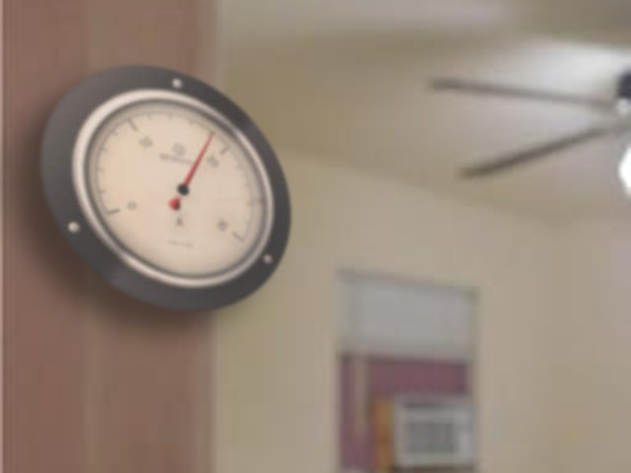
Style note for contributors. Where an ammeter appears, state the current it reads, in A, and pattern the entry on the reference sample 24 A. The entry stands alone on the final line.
18 A
